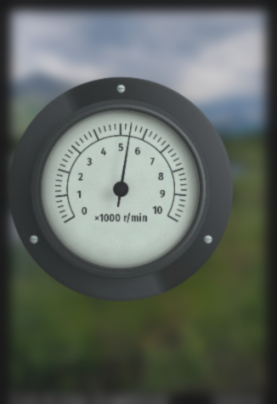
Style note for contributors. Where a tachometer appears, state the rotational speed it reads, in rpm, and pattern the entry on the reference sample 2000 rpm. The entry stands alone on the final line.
5400 rpm
